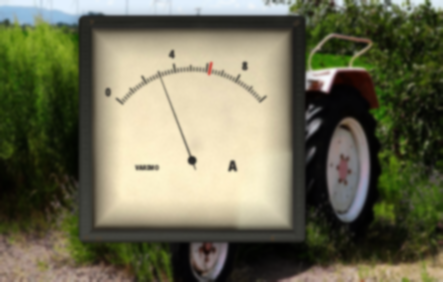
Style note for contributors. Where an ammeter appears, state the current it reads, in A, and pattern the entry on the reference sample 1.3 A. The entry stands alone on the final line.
3 A
